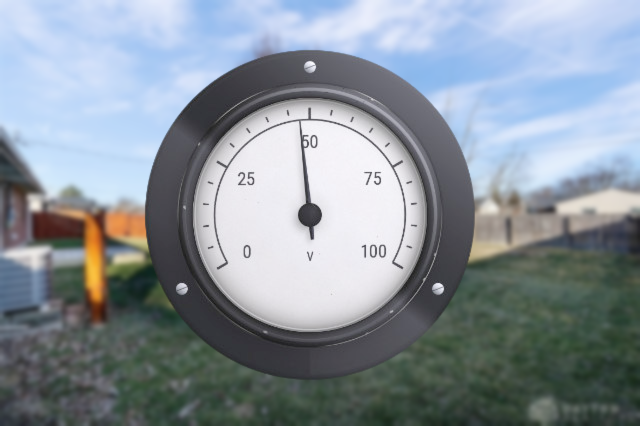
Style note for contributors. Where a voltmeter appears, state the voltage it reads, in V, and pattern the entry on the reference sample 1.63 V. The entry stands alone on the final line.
47.5 V
